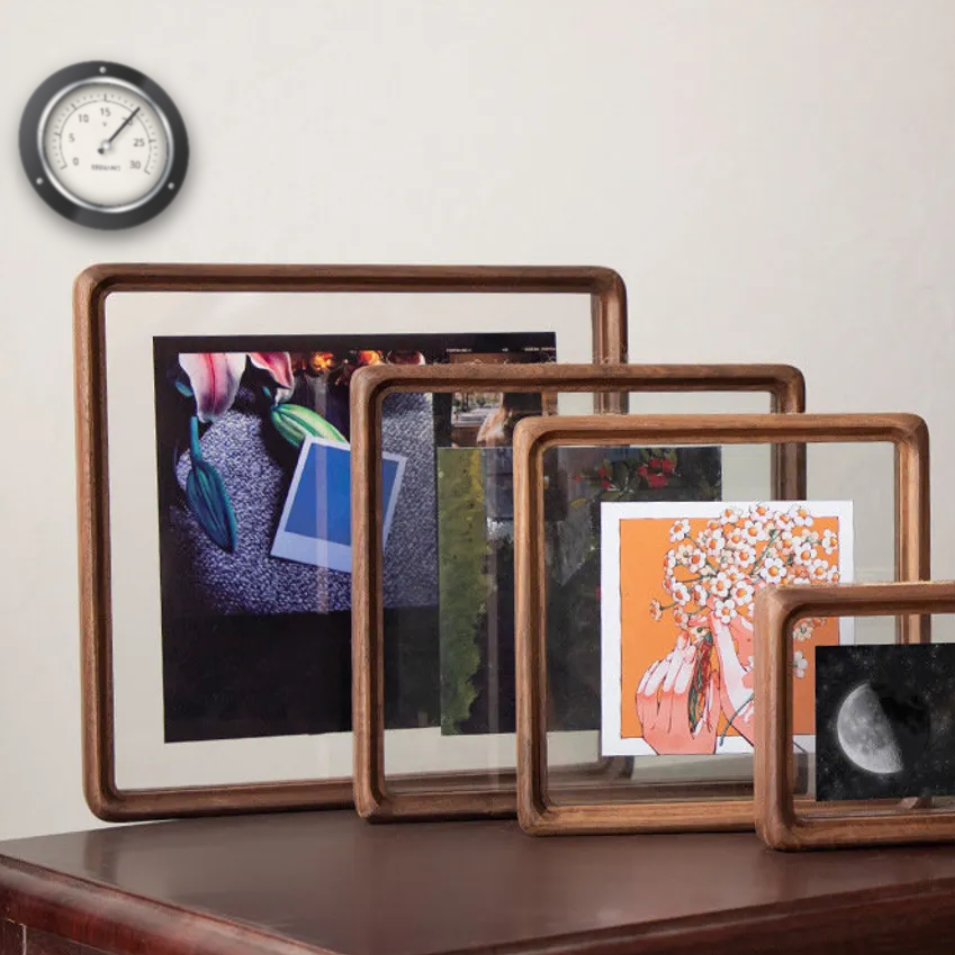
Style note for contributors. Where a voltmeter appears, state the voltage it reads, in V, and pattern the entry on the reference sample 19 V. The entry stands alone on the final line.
20 V
